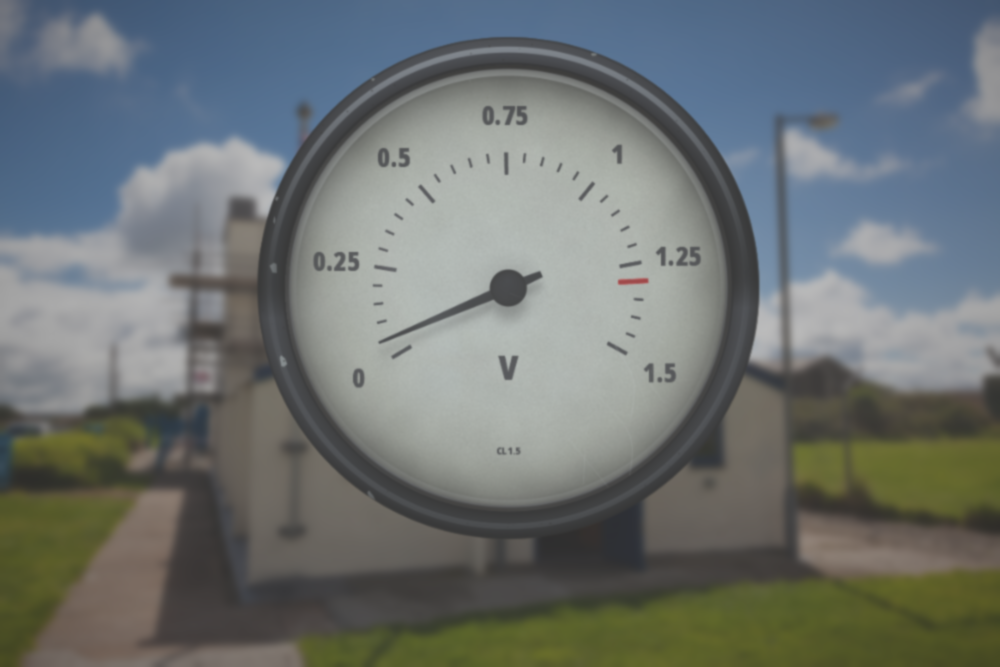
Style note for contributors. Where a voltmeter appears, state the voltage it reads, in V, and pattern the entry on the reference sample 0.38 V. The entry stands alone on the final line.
0.05 V
